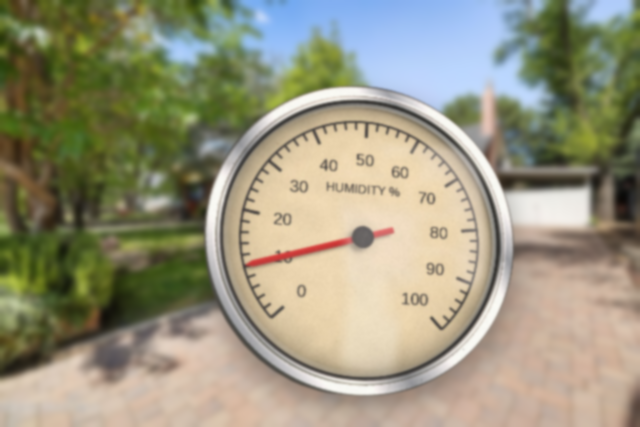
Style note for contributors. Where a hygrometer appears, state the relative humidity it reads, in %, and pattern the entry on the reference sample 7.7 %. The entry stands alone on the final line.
10 %
